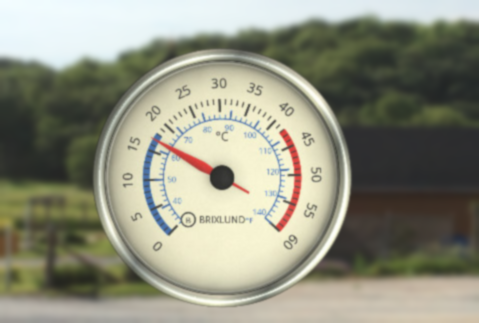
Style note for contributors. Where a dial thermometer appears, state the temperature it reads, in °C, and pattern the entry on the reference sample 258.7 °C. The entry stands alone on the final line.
17 °C
